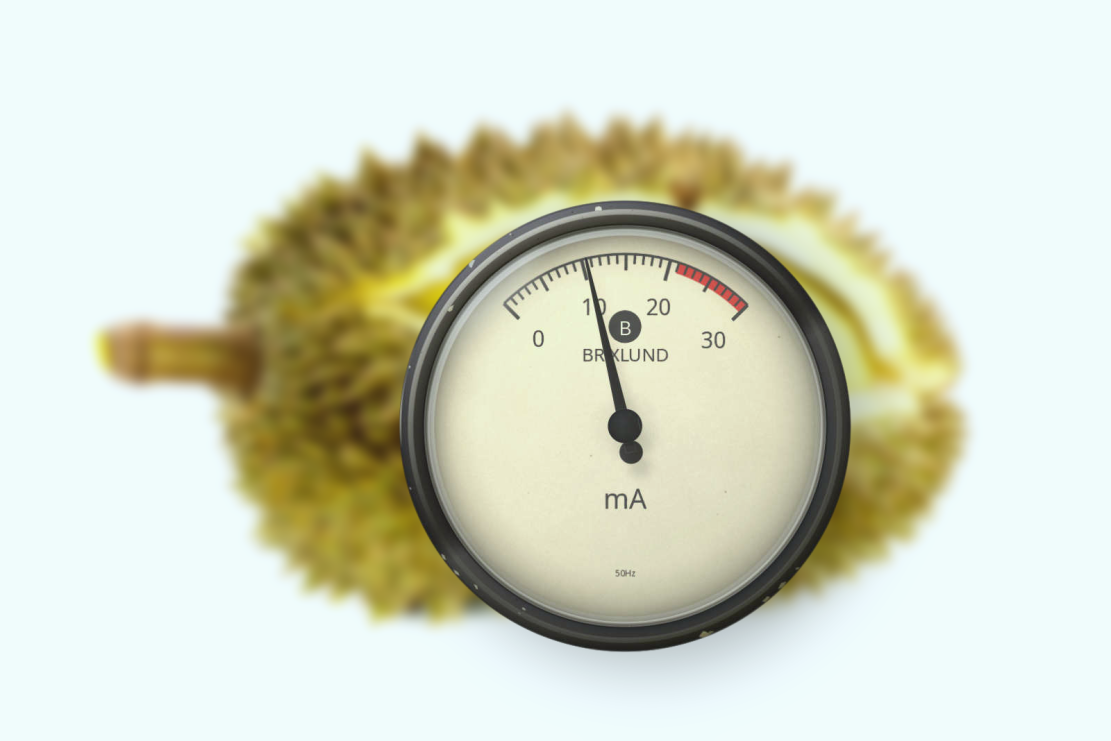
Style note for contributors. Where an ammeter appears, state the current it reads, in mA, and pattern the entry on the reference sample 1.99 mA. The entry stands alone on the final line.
10.5 mA
